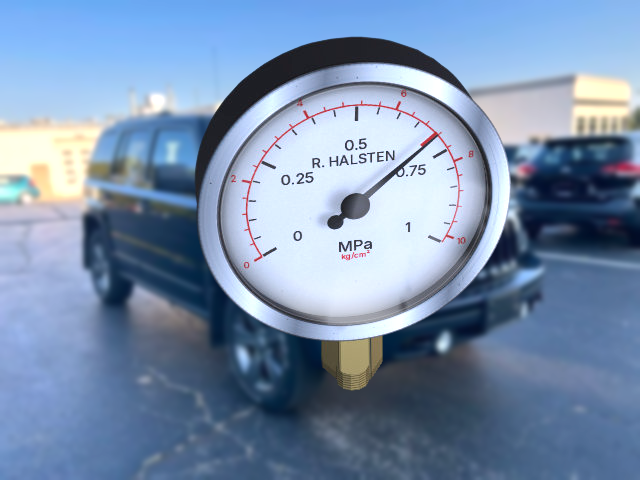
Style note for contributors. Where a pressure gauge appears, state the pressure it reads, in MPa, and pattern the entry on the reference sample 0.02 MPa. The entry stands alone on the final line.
0.7 MPa
